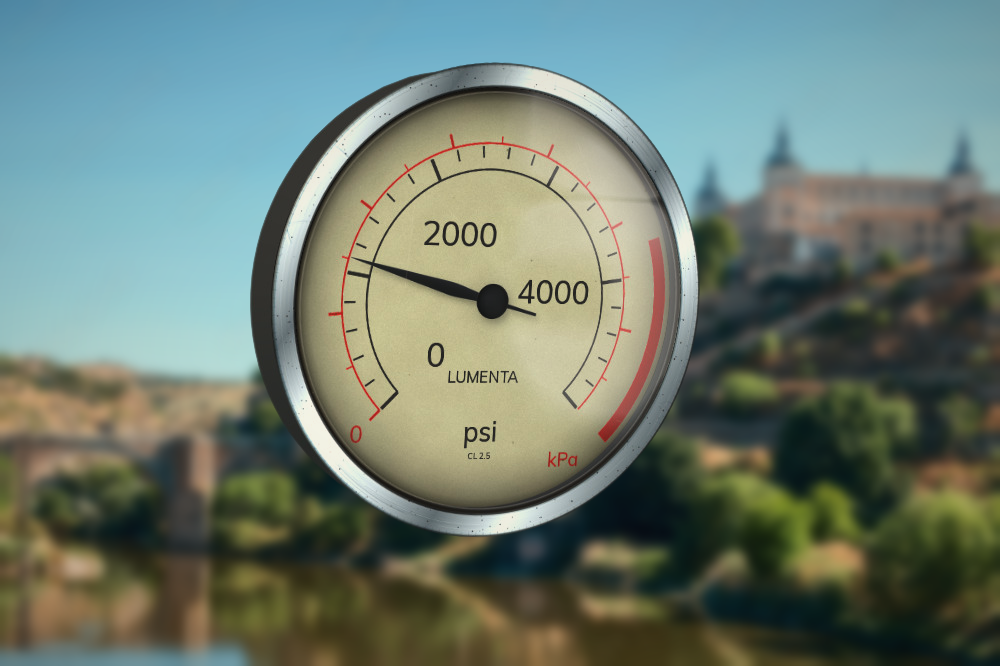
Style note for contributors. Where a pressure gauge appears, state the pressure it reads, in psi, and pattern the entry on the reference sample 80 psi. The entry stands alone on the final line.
1100 psi
